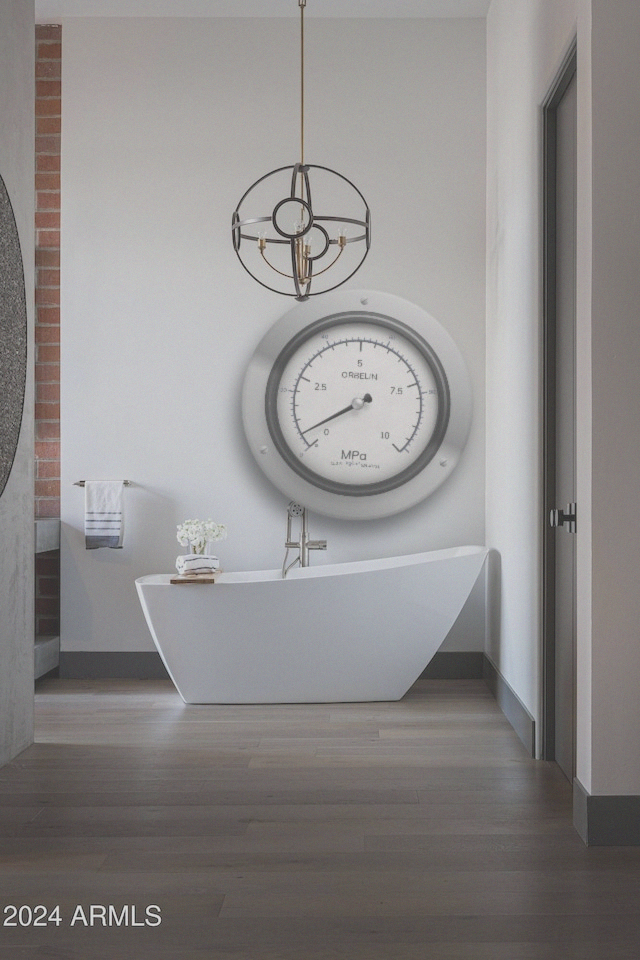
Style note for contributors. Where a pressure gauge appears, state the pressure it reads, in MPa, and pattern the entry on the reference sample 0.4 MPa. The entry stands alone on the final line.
0.5 MPa
